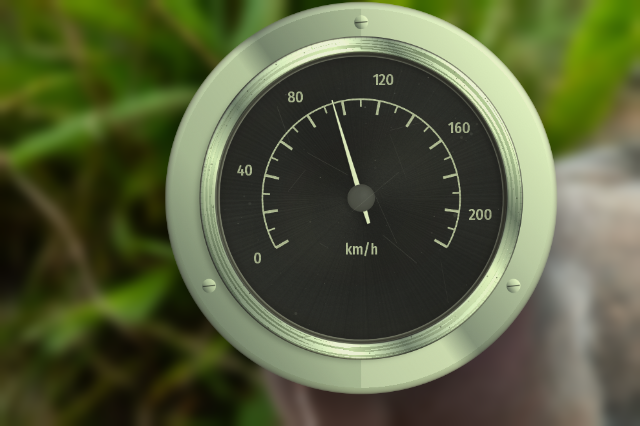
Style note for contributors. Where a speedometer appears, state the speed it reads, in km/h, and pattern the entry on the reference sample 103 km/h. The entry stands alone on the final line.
95 km/h
